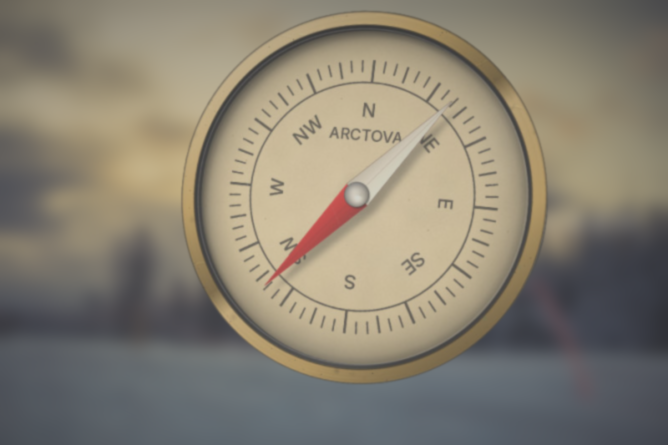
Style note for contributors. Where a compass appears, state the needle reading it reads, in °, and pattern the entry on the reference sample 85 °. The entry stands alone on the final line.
220 °
